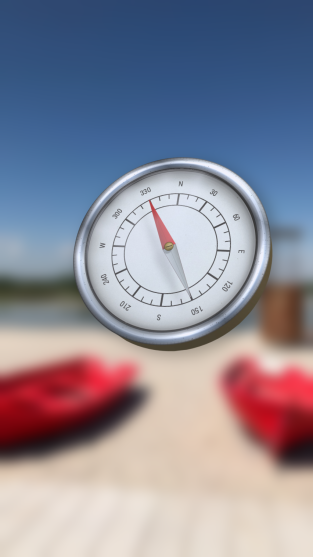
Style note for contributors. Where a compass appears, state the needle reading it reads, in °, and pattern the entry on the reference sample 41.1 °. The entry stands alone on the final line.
330 °
